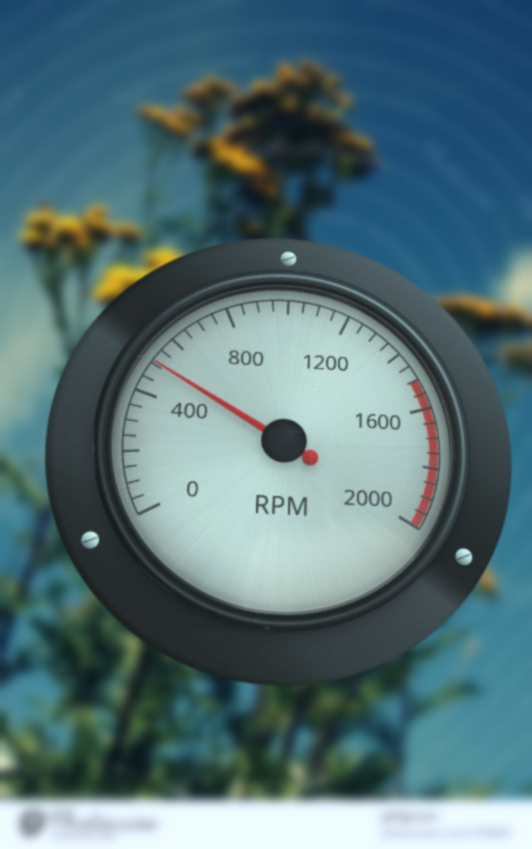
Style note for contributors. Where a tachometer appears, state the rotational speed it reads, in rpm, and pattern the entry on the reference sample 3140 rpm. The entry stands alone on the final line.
500 rpm
